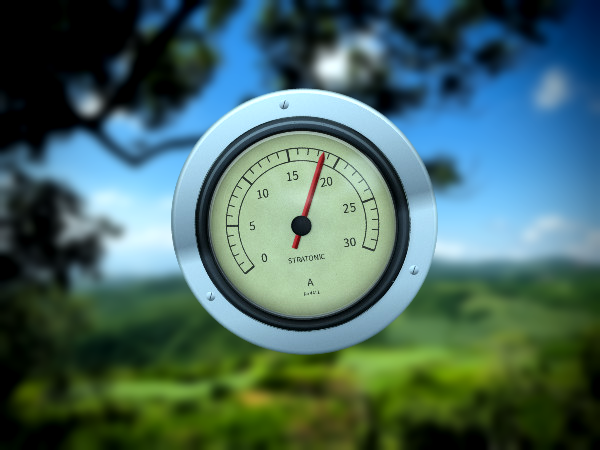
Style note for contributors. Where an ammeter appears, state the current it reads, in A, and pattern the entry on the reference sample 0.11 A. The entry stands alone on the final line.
18.5 A
